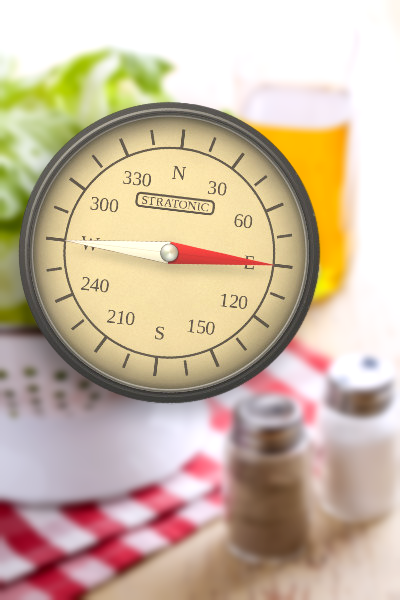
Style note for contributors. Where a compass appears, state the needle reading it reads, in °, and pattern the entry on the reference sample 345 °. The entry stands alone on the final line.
90 °
